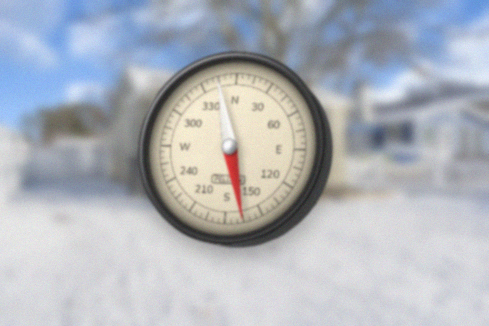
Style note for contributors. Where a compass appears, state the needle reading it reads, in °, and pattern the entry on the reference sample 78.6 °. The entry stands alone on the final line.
165 °
